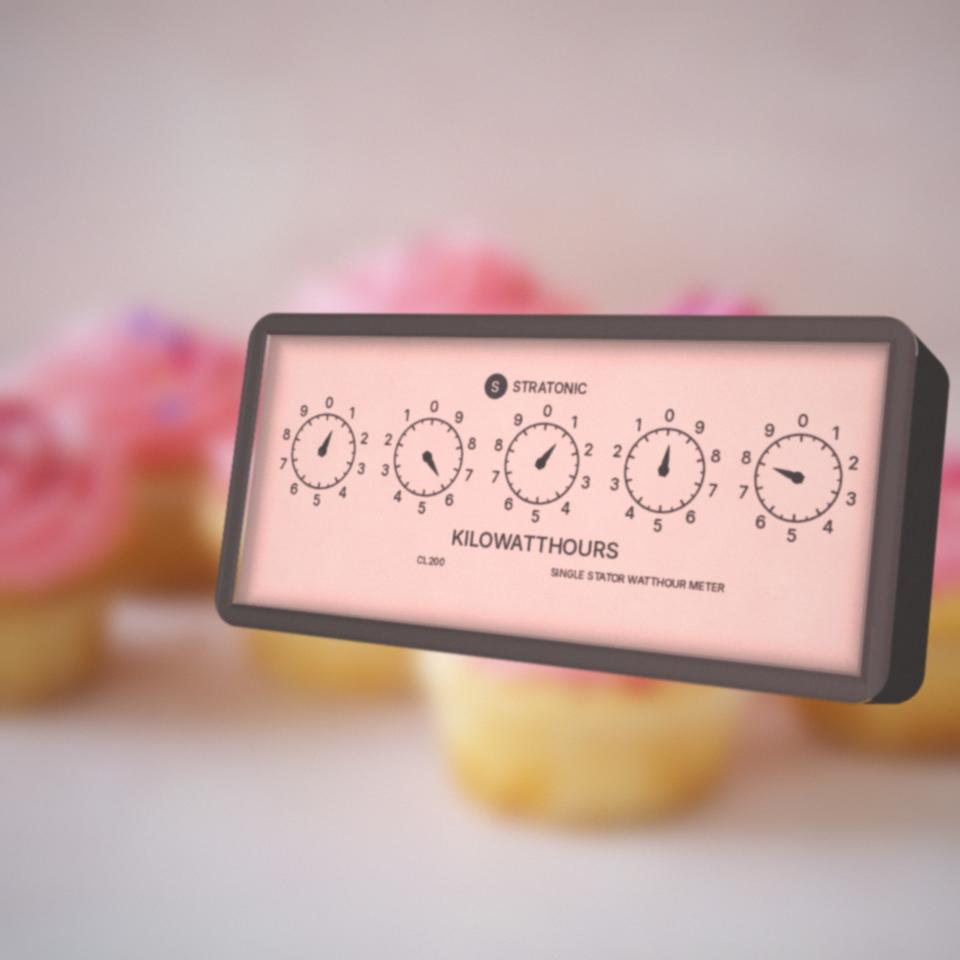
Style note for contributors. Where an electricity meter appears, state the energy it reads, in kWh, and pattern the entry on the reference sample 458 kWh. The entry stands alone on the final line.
6098 kWh
